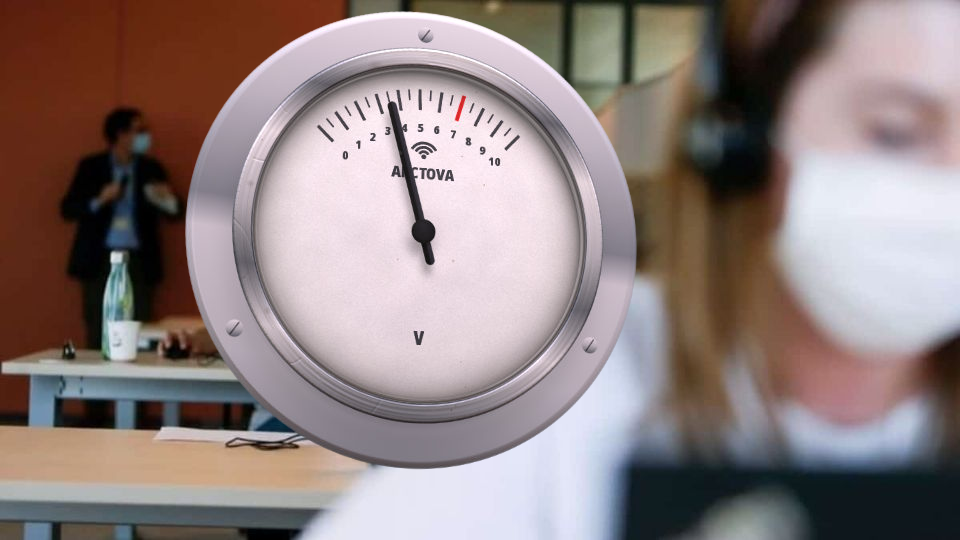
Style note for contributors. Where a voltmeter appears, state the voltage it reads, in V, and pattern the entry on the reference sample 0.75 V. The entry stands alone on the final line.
3.5 V
